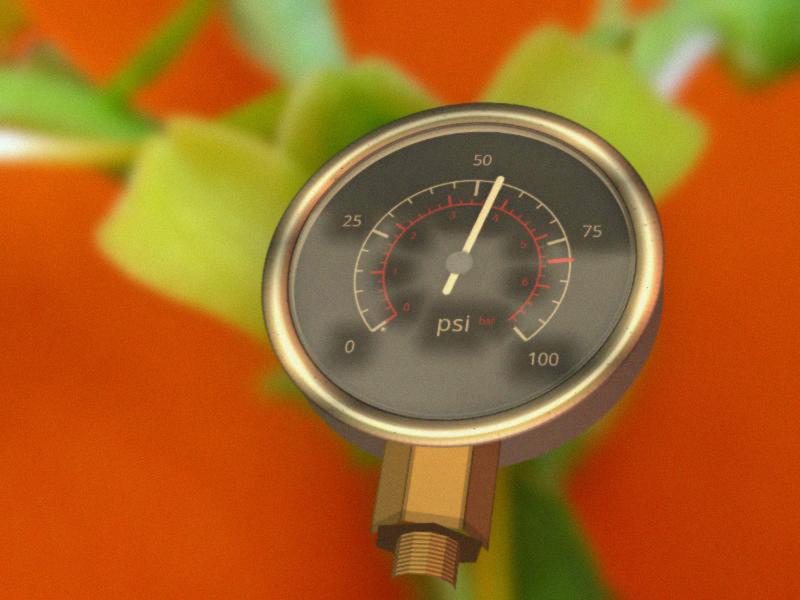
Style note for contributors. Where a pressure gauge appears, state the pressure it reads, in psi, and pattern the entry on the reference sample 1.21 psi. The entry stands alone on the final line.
55 psi
